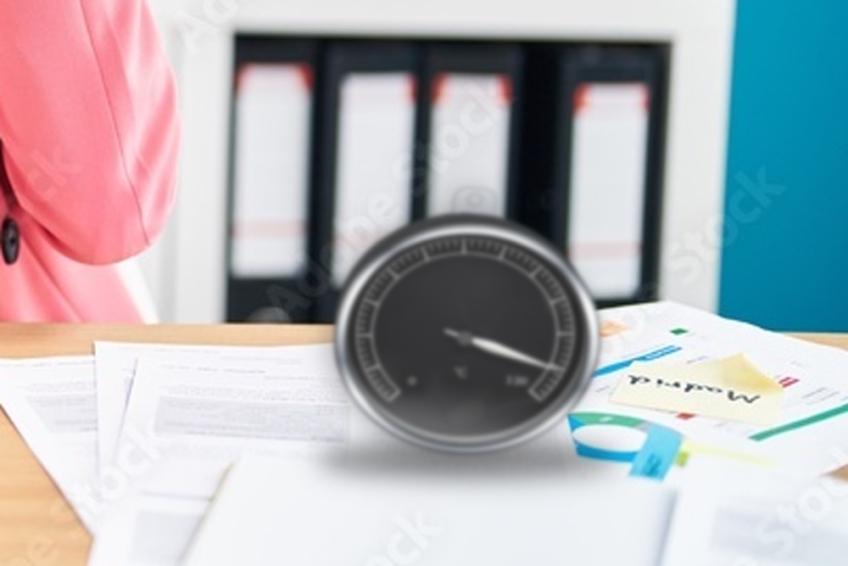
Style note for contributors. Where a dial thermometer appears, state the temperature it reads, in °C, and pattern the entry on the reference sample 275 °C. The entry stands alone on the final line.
110 °C
